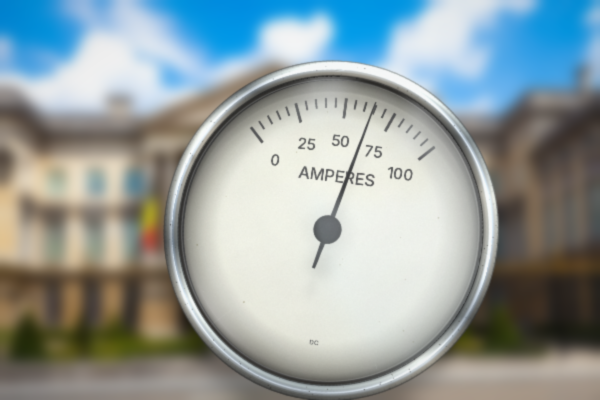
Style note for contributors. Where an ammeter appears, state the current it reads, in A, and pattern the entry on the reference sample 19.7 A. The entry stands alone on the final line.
65 A
